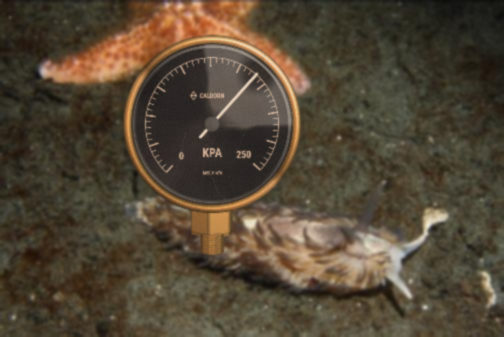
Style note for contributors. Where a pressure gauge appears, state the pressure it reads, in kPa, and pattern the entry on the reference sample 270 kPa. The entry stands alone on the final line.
165 kPa
